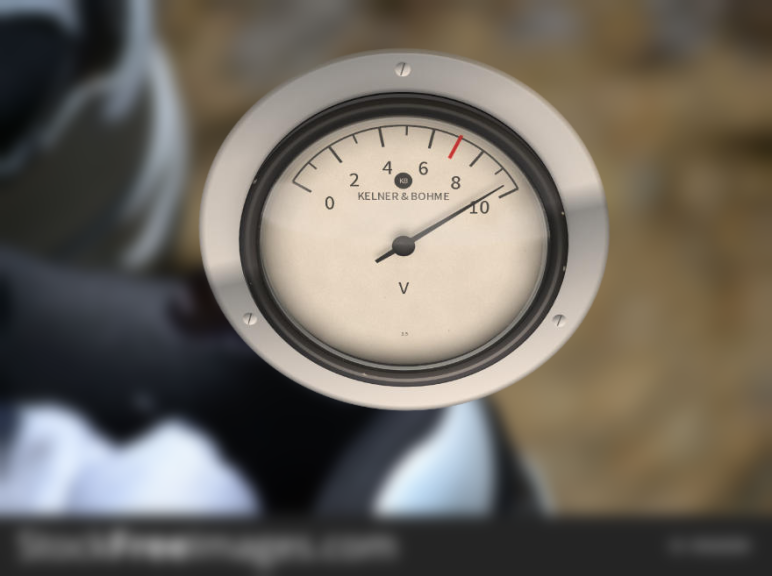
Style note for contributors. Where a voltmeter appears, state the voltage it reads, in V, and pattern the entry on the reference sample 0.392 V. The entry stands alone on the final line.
9.5 V
